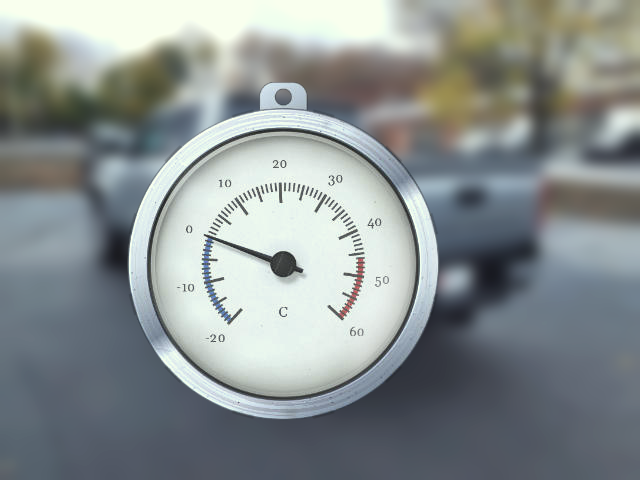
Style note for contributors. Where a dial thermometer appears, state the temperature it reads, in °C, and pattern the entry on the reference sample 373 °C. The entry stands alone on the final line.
0 °C
